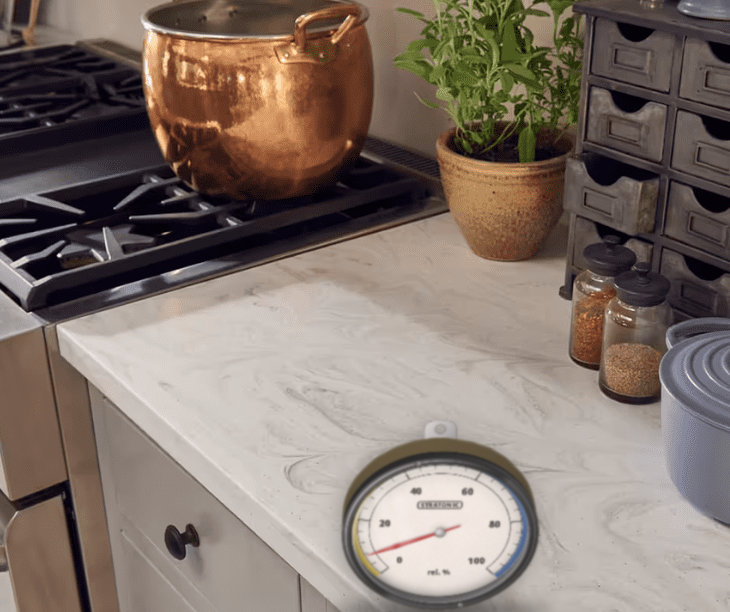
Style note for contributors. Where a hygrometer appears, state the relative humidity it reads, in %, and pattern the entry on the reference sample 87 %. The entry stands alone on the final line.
8 %
